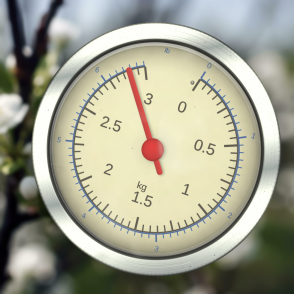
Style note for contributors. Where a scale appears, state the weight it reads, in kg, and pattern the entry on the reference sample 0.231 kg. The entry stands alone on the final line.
2.9 kg
